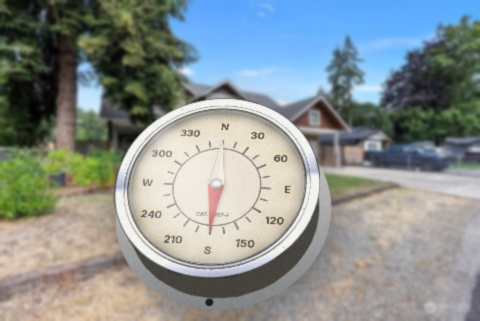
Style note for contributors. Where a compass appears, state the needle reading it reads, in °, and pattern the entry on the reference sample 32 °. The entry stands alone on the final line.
180 °
